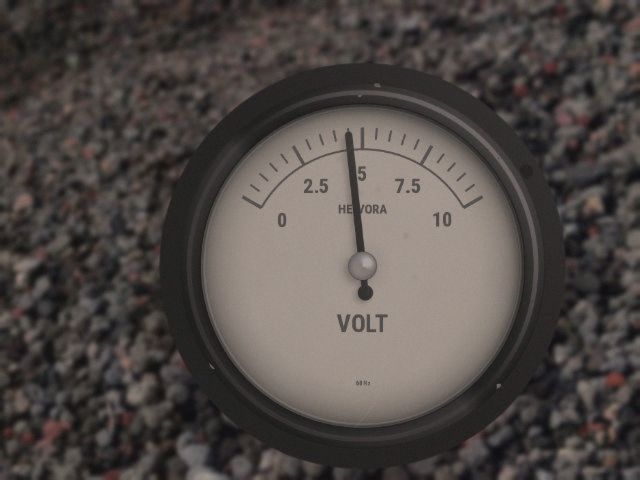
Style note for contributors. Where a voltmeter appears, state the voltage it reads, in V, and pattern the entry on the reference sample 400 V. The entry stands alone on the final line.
4.5 V
